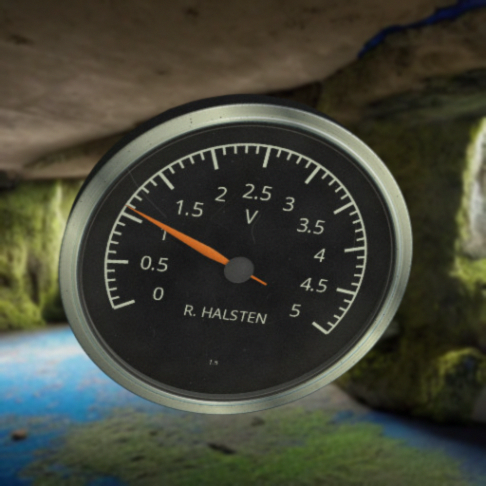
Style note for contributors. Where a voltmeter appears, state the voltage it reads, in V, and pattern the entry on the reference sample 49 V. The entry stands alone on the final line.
1.1 V
